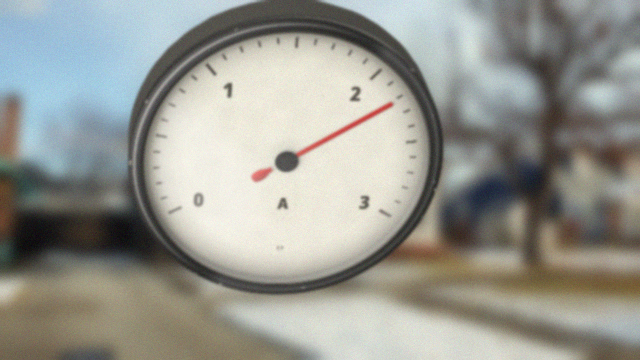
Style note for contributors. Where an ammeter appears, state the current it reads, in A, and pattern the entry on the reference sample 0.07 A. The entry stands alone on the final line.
2.2 A
